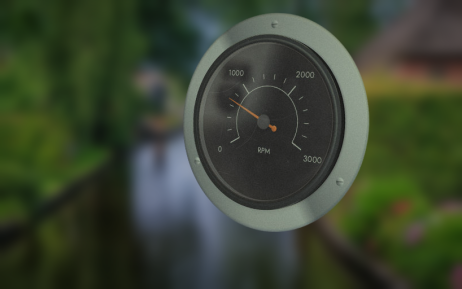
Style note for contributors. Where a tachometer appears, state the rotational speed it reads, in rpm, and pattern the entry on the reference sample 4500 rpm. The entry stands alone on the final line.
700 rpm
